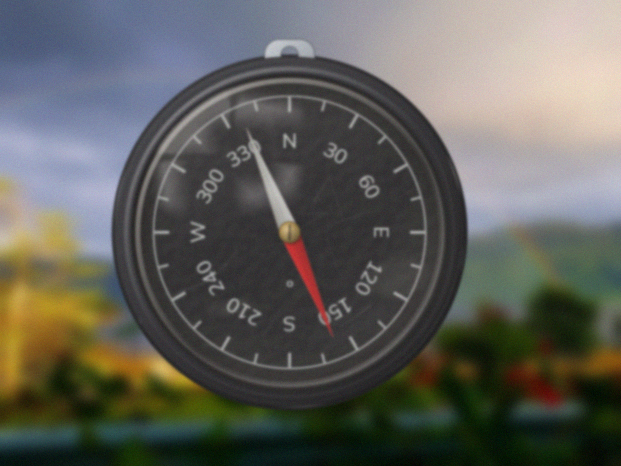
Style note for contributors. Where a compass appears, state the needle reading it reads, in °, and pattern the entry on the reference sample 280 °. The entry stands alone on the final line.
157.5 °
